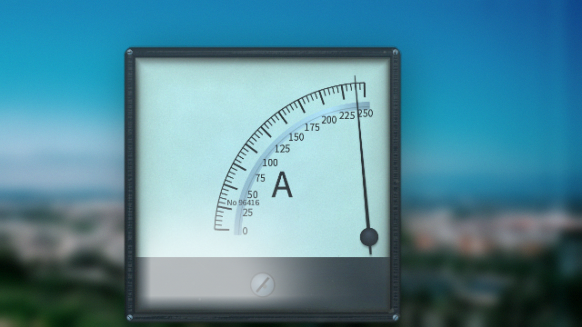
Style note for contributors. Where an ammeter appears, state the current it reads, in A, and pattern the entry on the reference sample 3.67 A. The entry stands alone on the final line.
240 A
